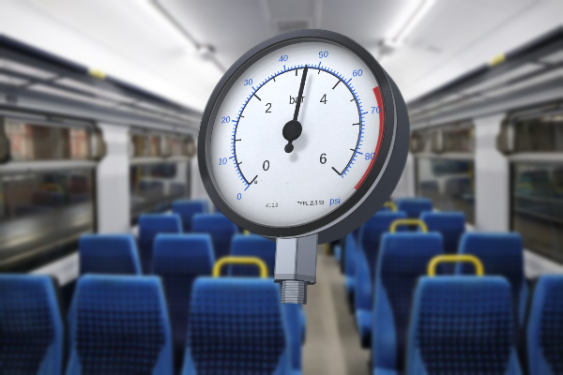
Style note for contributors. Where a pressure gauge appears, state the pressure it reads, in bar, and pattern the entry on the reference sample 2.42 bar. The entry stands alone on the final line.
3.25 bar
